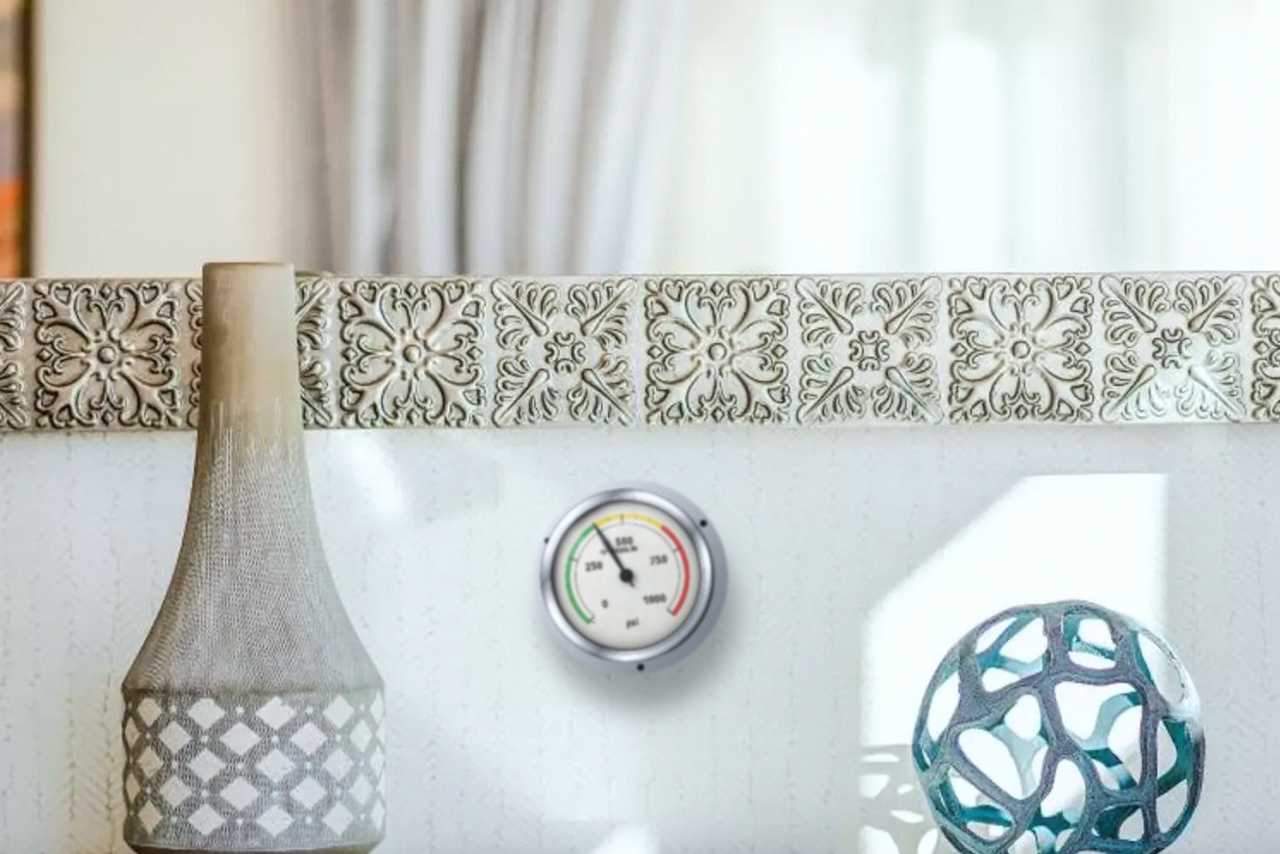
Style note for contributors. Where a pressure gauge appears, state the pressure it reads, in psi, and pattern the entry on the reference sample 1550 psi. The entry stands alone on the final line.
400 psi
